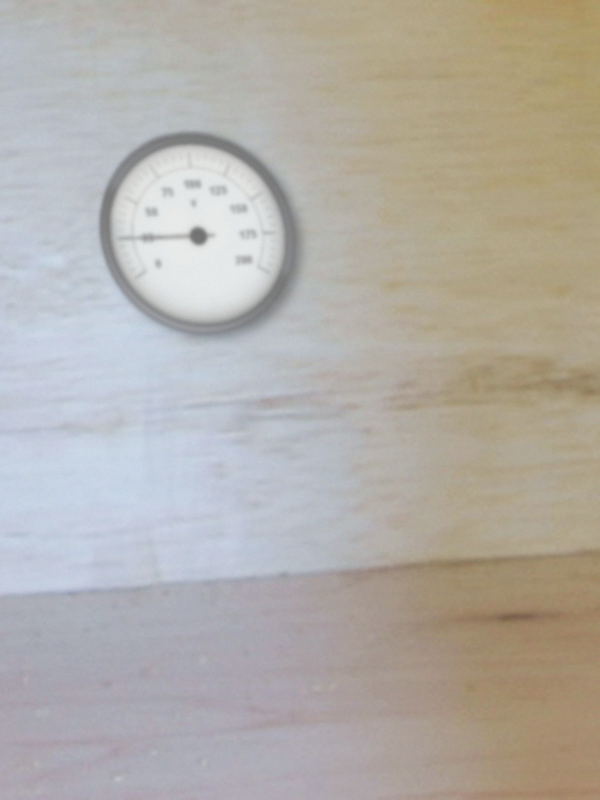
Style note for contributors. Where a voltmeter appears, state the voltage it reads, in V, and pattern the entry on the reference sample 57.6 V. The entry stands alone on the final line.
25 V
